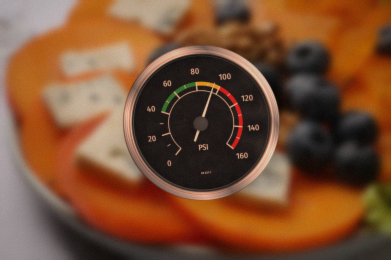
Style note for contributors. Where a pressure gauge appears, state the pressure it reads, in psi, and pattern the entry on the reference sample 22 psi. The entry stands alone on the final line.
95 psi
